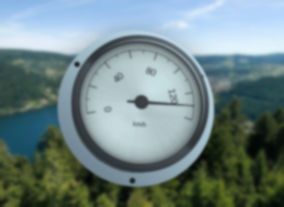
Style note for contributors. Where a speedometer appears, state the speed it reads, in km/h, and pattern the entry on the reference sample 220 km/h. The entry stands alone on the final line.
130 km/h
